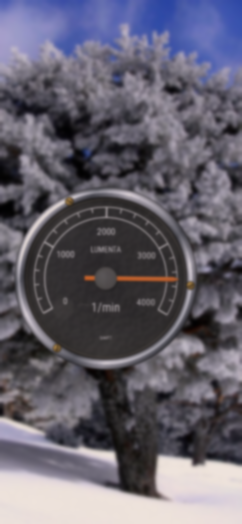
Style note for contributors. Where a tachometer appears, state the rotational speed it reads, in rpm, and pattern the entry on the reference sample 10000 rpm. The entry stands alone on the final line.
3500 rpm
